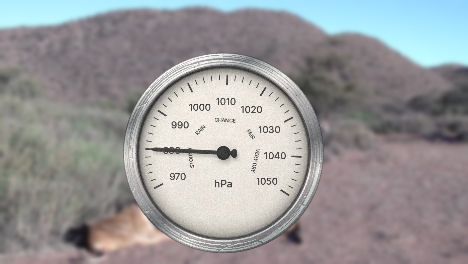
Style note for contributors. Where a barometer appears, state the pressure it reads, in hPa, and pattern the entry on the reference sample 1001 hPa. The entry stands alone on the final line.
980 hPa
